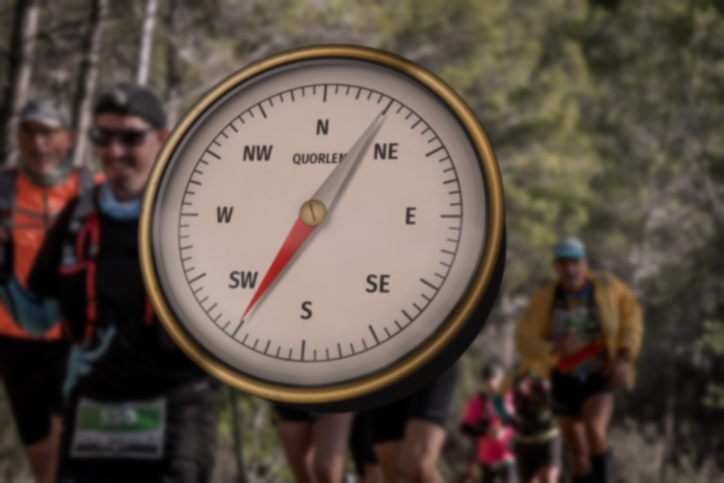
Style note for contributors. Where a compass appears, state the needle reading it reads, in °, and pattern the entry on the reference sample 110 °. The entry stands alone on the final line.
210 °
